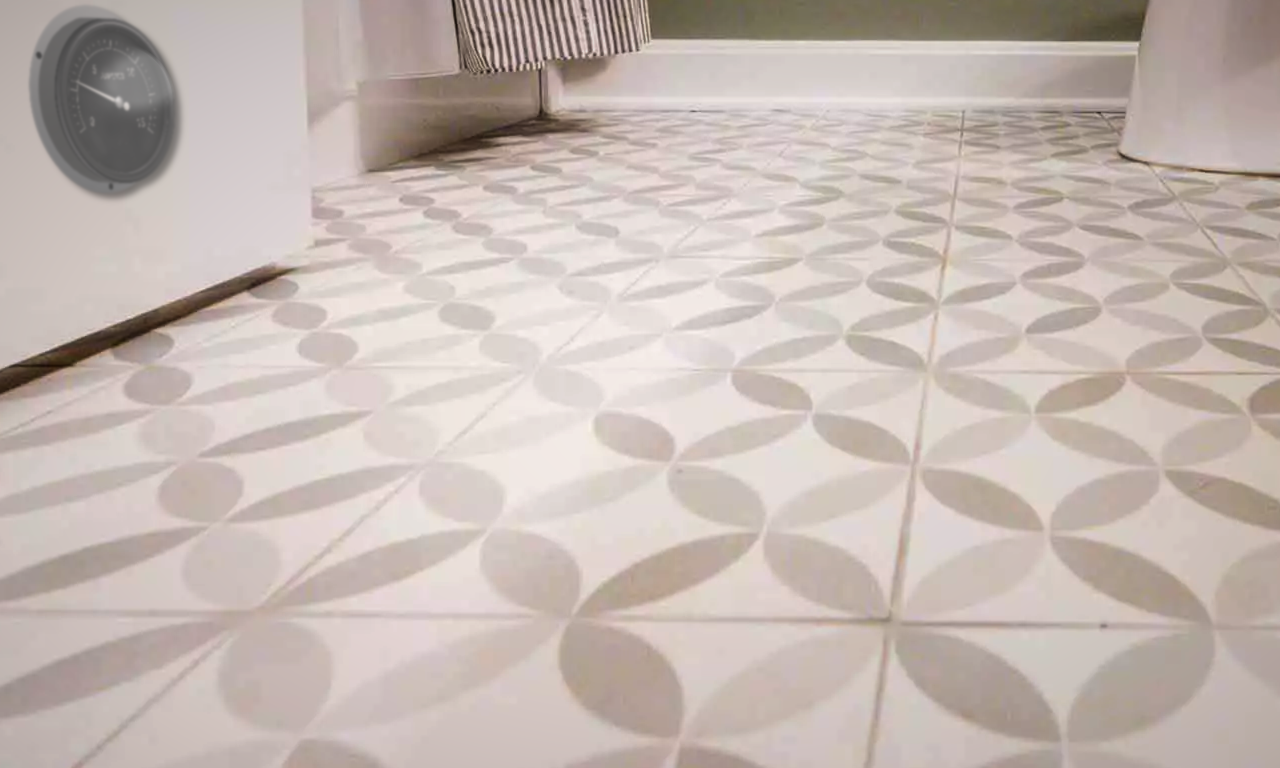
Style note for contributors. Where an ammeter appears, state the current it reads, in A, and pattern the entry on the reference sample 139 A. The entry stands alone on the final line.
3 A
